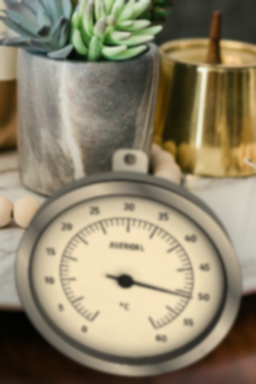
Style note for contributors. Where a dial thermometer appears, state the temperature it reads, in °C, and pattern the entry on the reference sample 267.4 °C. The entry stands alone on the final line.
50 °C
